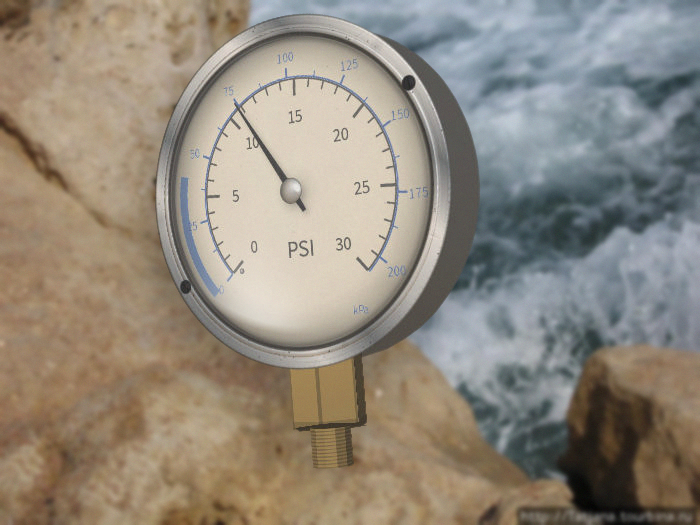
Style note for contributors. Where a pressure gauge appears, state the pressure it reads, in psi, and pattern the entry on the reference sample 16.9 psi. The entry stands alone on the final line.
11 psi
